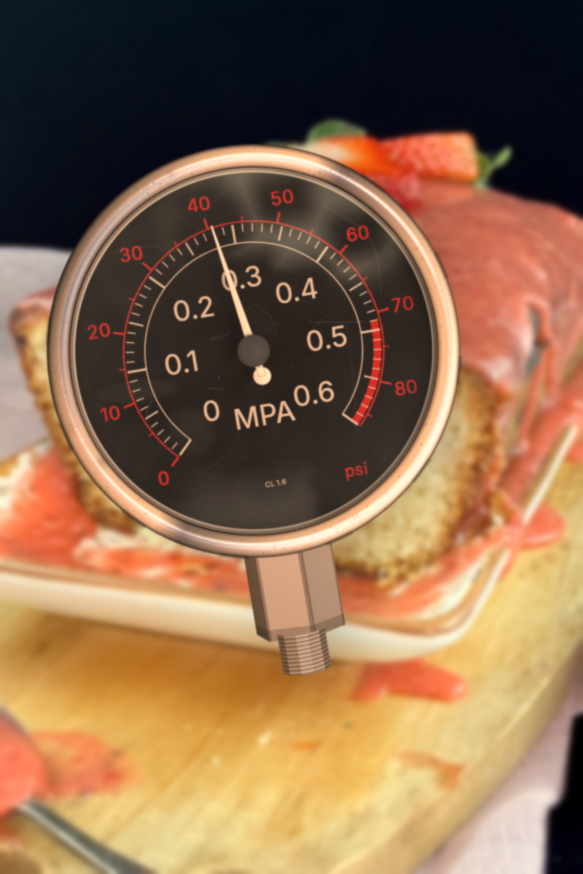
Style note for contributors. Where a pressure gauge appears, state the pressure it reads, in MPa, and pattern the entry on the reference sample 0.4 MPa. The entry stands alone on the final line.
0.28 MPa
